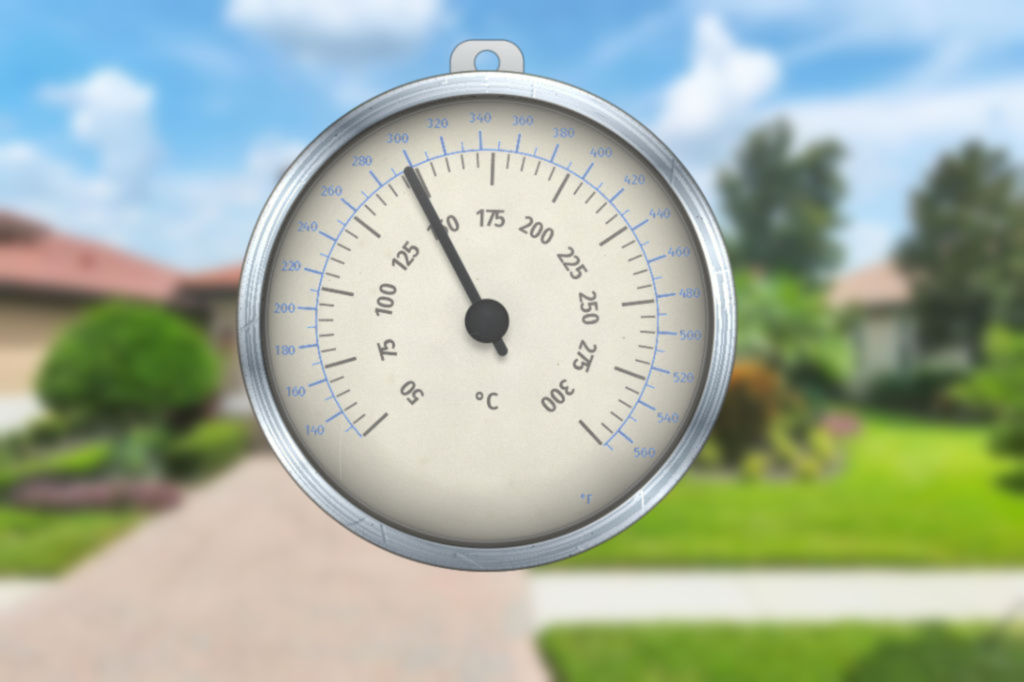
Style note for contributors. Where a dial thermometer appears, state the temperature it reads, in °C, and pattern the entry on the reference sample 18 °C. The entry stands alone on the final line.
147.5 °C
